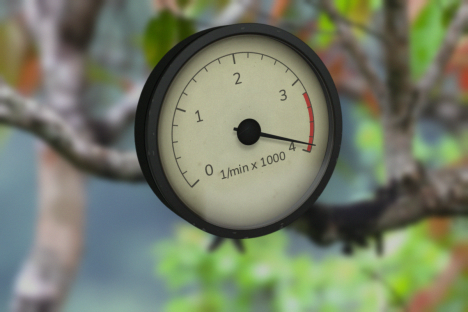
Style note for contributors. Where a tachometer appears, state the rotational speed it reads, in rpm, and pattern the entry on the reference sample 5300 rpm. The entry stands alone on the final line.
3900 rpm
